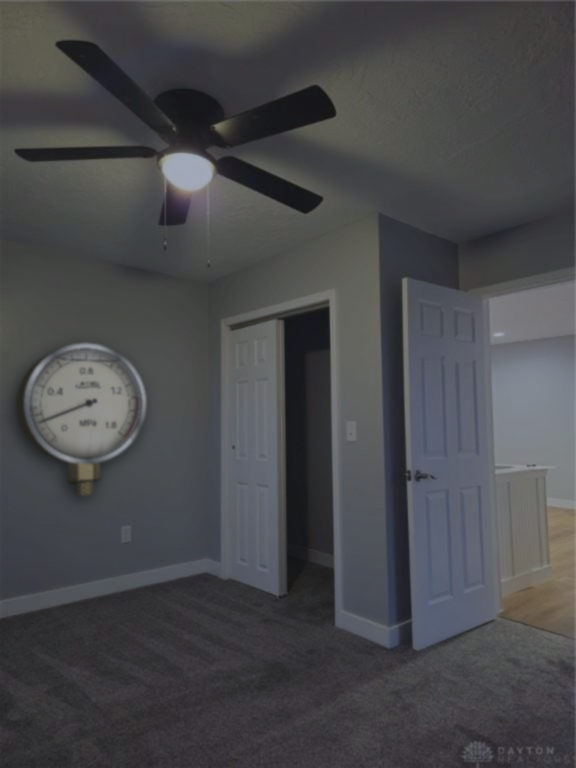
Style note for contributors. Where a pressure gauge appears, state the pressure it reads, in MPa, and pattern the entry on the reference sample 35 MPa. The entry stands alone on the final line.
0.15 MPa
